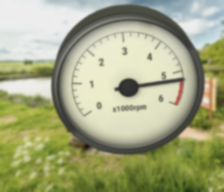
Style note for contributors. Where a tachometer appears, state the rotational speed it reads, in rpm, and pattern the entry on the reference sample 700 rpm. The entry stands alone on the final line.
5200 rpm
